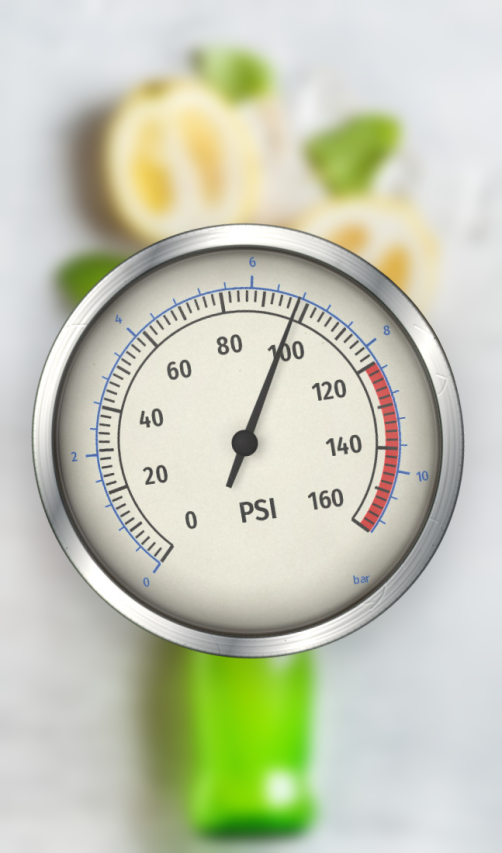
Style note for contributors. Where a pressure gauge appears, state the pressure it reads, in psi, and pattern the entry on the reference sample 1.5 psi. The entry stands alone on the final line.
98 psi
